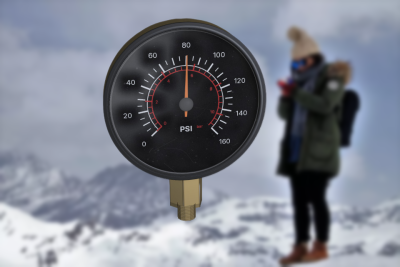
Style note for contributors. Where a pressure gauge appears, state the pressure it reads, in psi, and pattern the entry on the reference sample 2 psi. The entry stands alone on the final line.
80 psi
